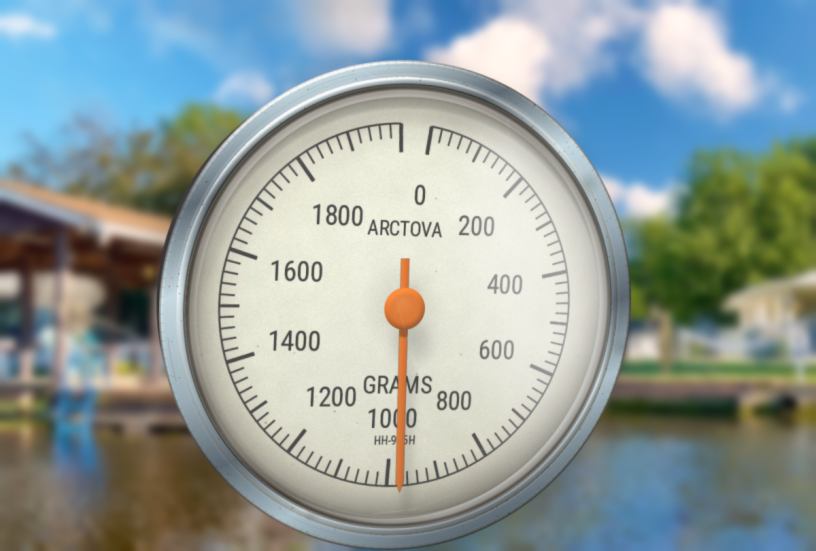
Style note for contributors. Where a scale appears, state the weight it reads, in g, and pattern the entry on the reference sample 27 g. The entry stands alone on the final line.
980 g
